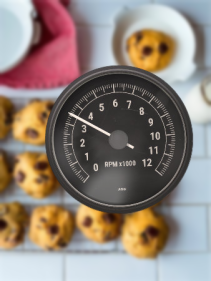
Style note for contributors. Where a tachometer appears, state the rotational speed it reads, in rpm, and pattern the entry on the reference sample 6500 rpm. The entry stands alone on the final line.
3500 rpm
